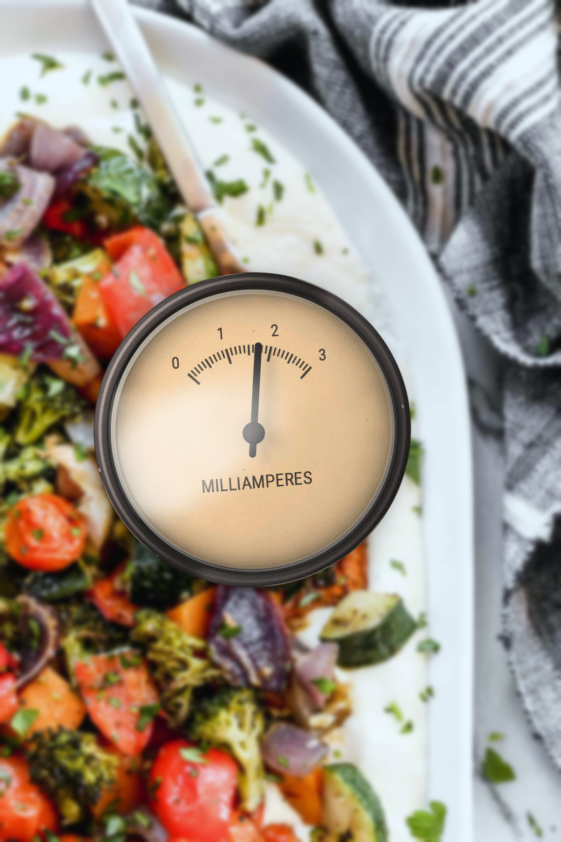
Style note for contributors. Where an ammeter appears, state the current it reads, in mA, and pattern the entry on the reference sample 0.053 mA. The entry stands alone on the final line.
1.7 mA
